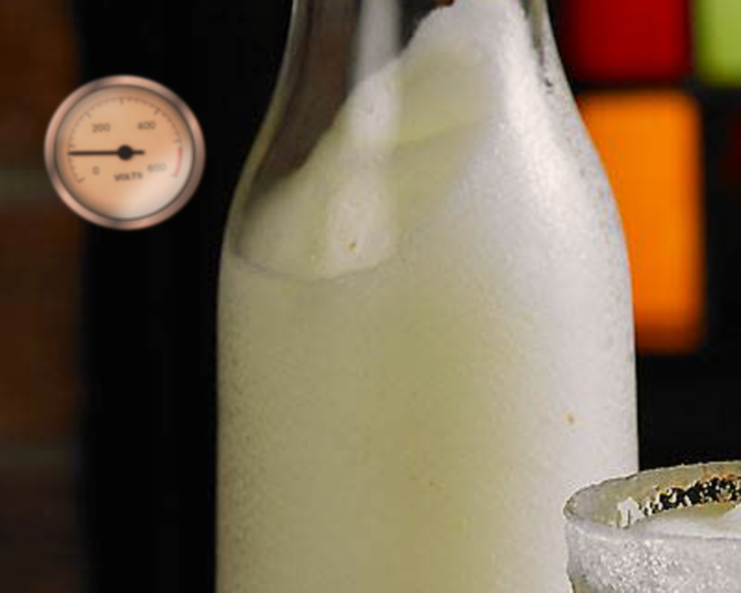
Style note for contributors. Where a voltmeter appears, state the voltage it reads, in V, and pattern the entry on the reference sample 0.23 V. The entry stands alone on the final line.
80 V
